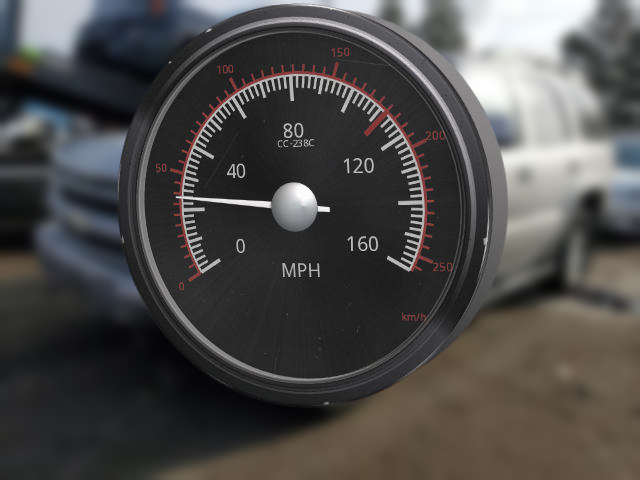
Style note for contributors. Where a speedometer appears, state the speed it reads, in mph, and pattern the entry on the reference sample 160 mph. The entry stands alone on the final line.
24 mph
